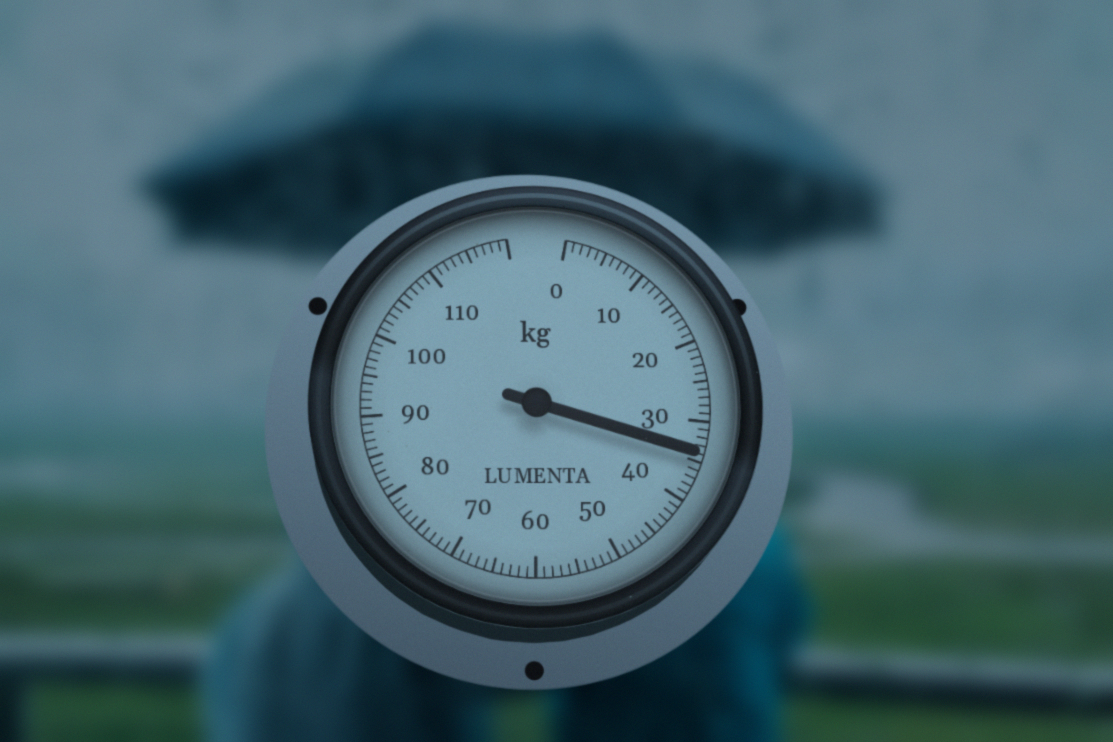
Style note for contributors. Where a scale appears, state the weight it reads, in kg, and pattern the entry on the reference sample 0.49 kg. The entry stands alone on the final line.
34 kg
